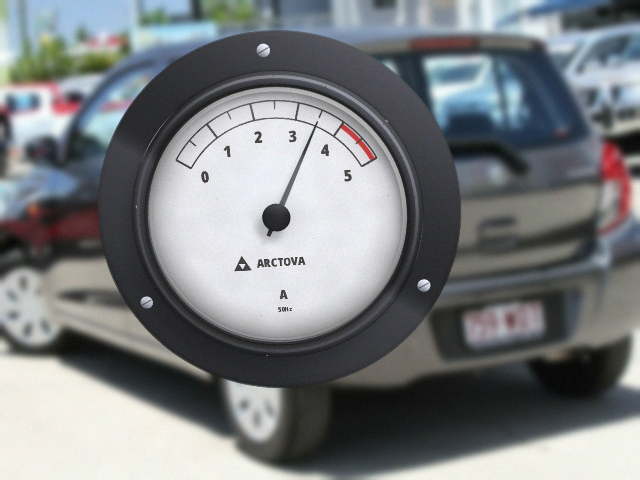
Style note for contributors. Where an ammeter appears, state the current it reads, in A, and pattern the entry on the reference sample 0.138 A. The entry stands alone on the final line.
3.5 A
